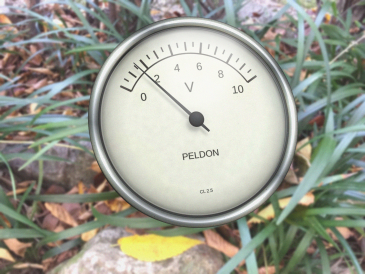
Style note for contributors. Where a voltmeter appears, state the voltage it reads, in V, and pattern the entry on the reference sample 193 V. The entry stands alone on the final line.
1.5 V
